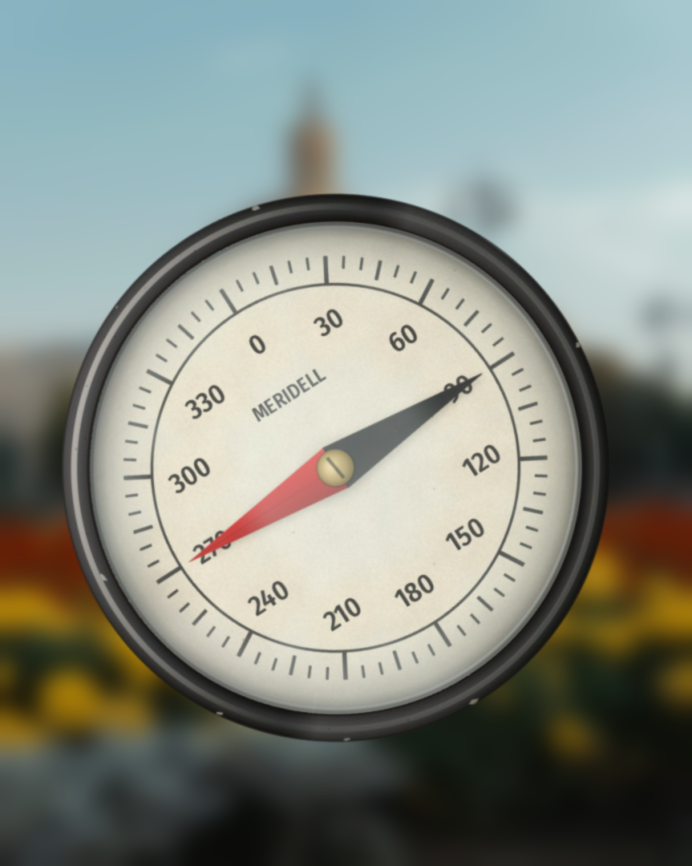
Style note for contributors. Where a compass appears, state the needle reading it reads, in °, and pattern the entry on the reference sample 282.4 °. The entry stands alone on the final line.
270 °
